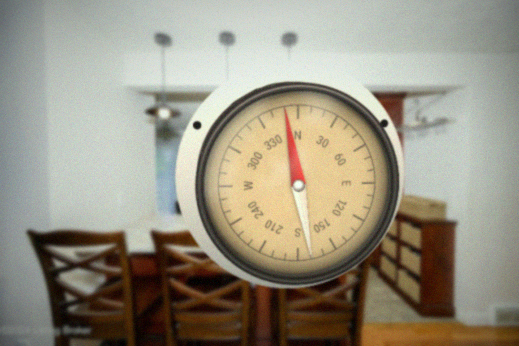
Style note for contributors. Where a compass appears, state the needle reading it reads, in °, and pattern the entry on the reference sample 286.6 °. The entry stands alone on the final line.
350 °
